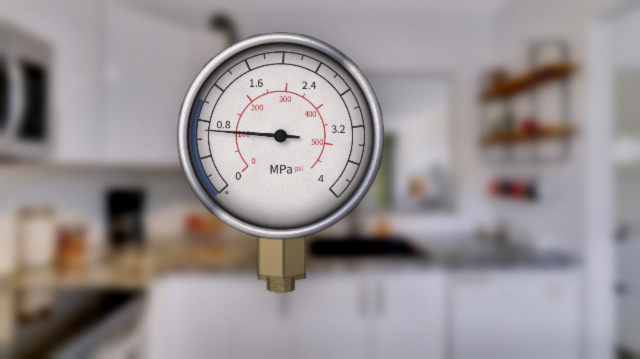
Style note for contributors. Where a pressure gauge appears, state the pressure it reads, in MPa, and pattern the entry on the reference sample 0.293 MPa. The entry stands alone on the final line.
0.7 MPa
